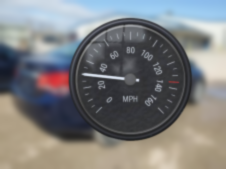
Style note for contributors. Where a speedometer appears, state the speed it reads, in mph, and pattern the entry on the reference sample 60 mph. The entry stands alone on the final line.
30 mph
